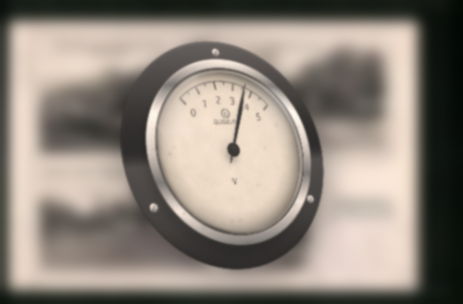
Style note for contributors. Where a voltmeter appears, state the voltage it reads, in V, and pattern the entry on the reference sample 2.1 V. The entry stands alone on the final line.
3.5 V
